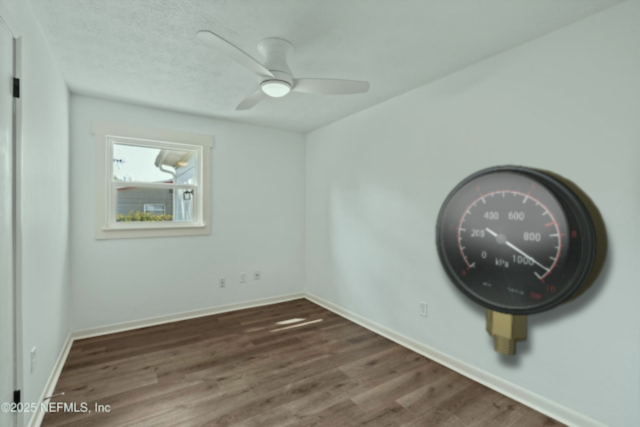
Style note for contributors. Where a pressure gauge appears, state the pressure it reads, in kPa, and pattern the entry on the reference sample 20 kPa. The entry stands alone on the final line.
950 kPa
